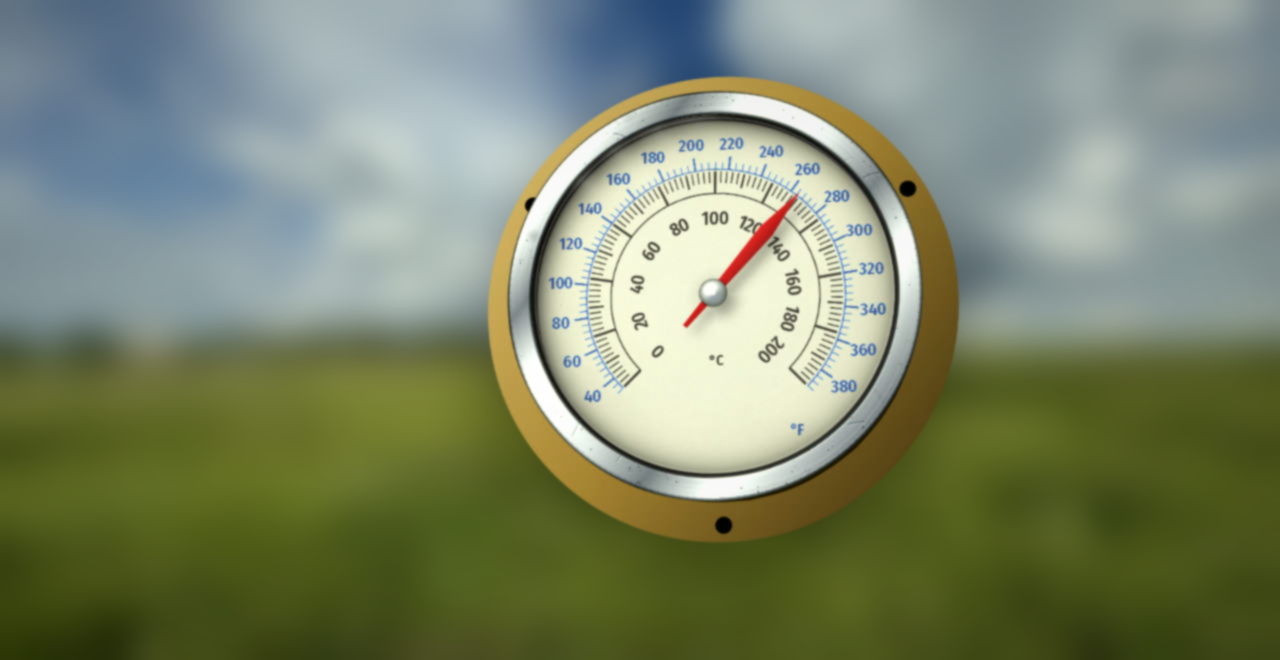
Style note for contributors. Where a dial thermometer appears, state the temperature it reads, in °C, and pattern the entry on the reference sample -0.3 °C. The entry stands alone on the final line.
130 °C
